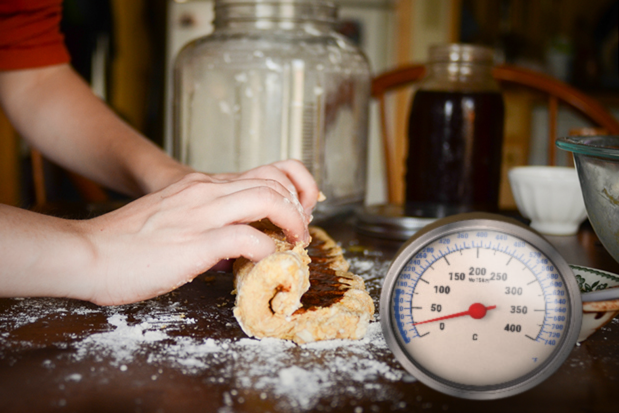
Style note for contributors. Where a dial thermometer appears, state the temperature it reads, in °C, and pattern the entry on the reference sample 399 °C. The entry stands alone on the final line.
25 °C
